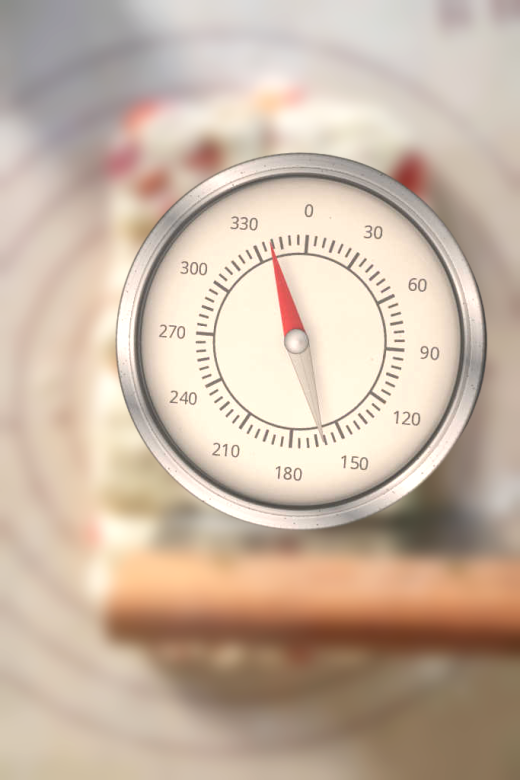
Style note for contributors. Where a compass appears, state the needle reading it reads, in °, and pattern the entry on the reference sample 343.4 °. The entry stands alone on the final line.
340 °
